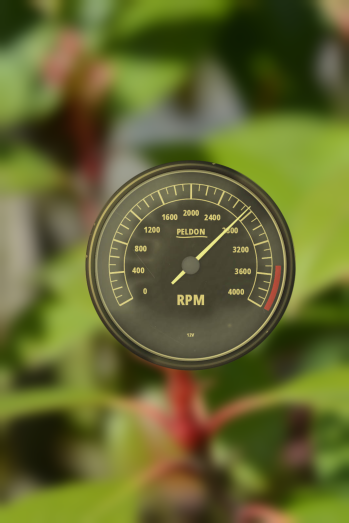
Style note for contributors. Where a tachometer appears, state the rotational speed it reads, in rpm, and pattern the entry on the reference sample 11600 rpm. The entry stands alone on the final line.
2750 rpm
